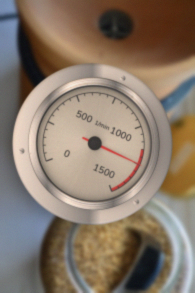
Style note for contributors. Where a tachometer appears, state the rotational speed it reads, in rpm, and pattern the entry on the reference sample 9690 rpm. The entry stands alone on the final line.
1250 rpm
